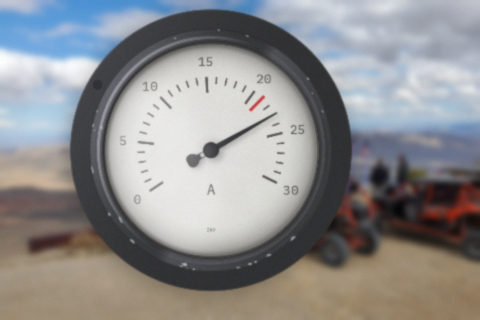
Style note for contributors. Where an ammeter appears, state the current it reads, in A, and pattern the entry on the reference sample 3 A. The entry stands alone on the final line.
23 A
